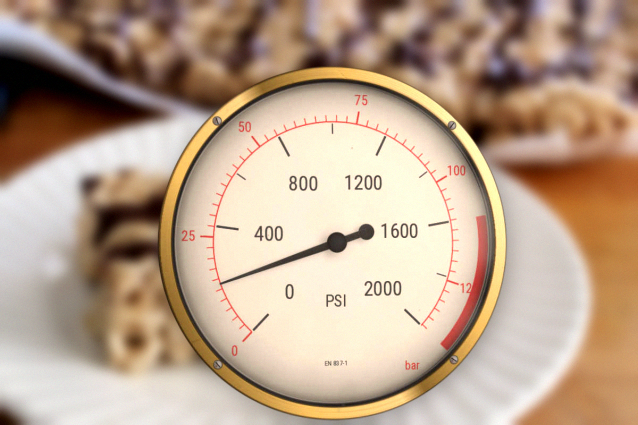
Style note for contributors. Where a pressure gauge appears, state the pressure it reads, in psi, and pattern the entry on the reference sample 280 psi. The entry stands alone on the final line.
200 psi
